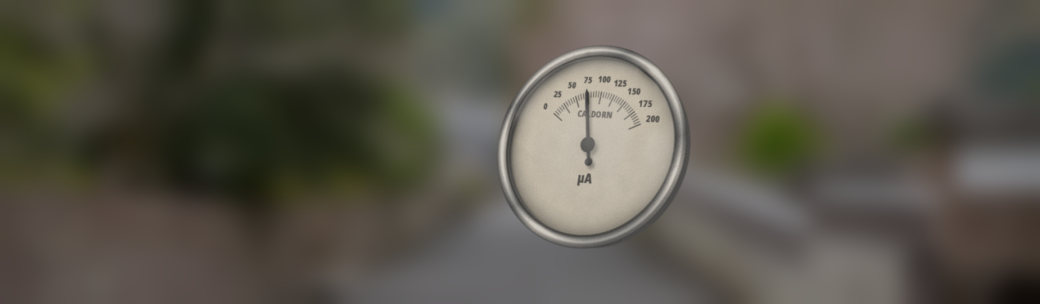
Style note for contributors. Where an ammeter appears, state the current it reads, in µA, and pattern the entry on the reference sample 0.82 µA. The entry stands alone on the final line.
75 µA
